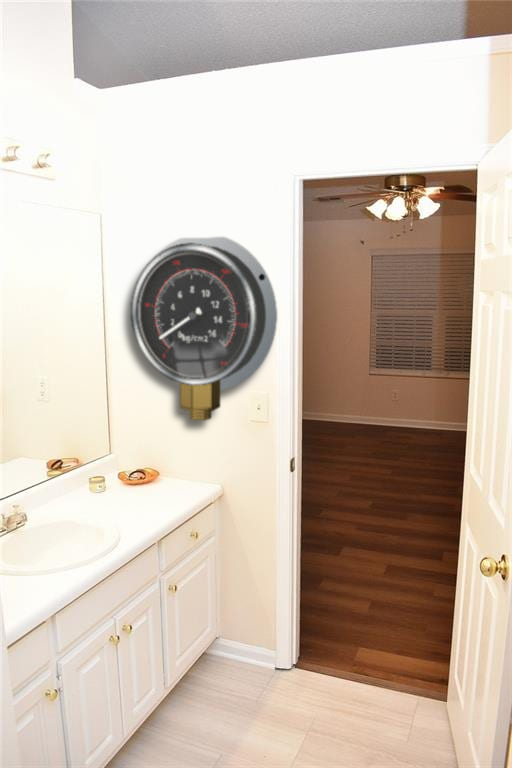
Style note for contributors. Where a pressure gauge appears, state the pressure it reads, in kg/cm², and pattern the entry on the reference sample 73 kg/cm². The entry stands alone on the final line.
1 kg/cm²
